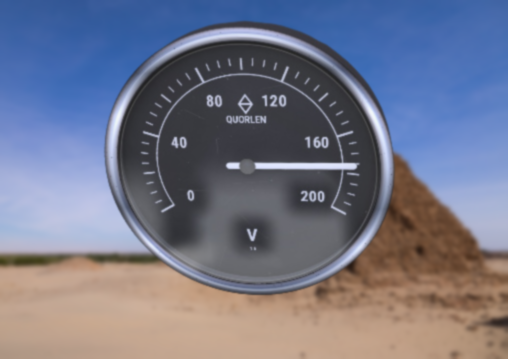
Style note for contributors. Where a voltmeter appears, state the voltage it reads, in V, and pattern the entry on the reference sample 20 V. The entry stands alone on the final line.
175 V
